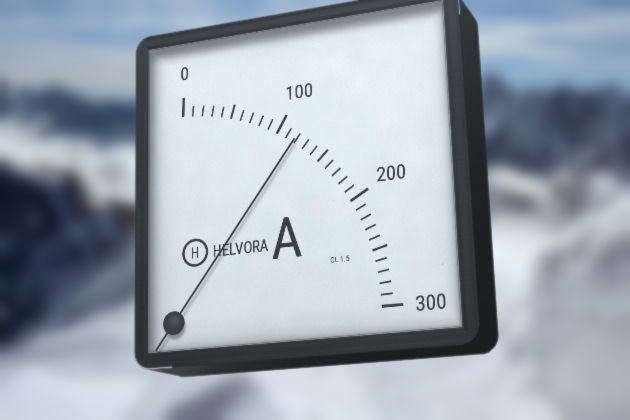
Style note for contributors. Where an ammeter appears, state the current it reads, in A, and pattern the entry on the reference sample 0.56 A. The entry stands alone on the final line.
120 A
